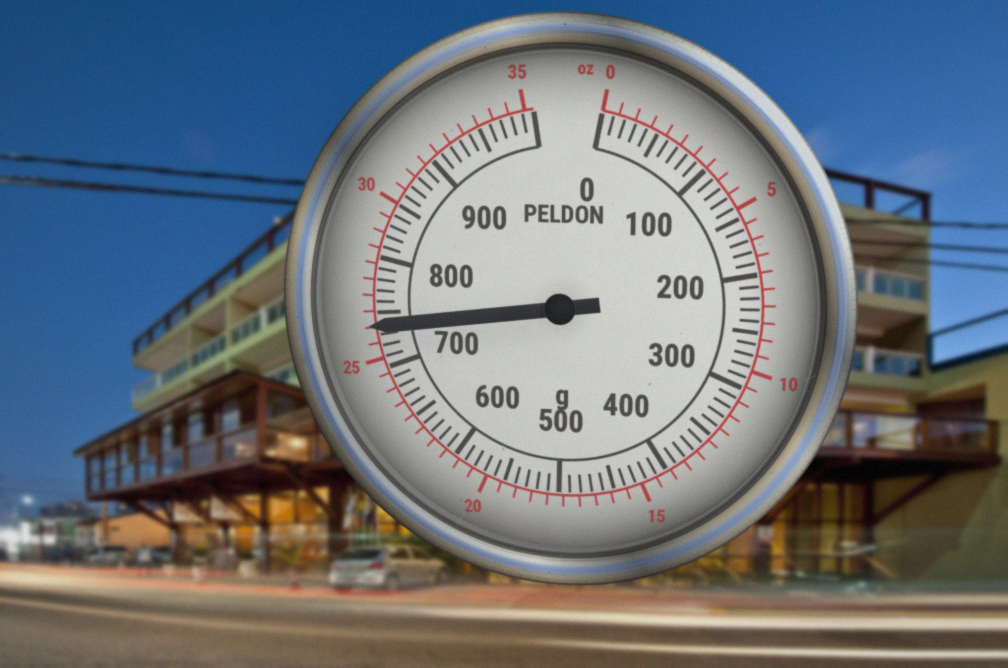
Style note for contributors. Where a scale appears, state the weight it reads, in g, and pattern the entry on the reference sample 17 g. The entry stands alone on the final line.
740 g
